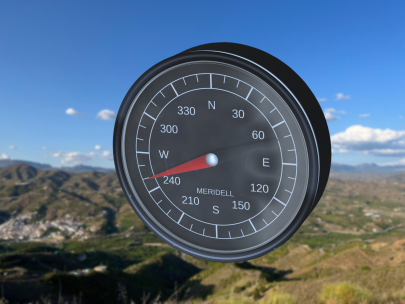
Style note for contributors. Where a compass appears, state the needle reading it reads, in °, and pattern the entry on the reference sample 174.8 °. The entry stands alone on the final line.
250 °
